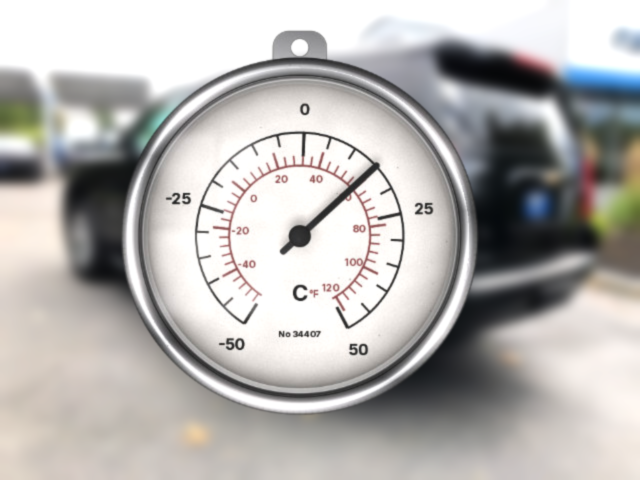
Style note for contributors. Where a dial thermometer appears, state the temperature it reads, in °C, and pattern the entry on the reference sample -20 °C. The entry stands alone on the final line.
15 °C
